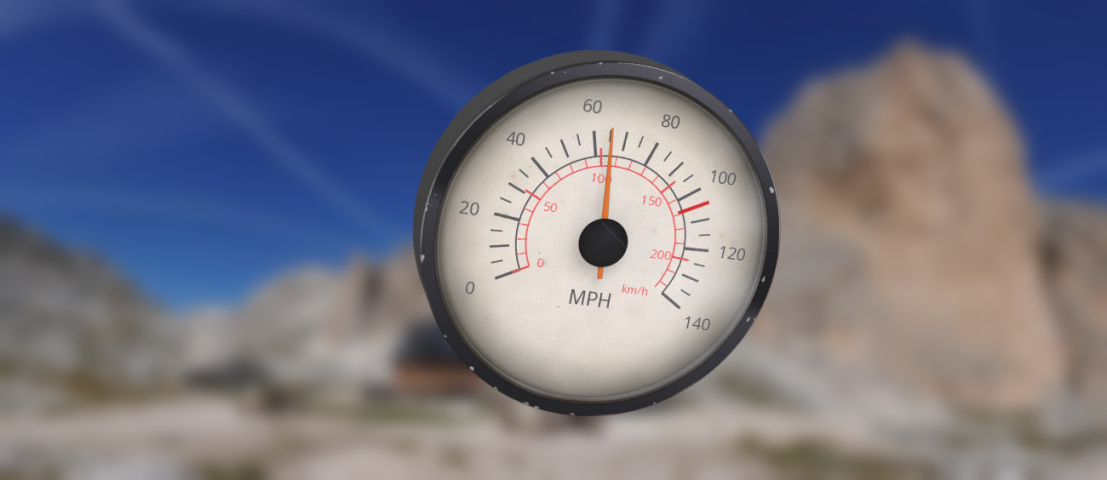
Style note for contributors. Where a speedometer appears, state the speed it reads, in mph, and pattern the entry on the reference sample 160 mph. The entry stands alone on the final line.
65 mph
